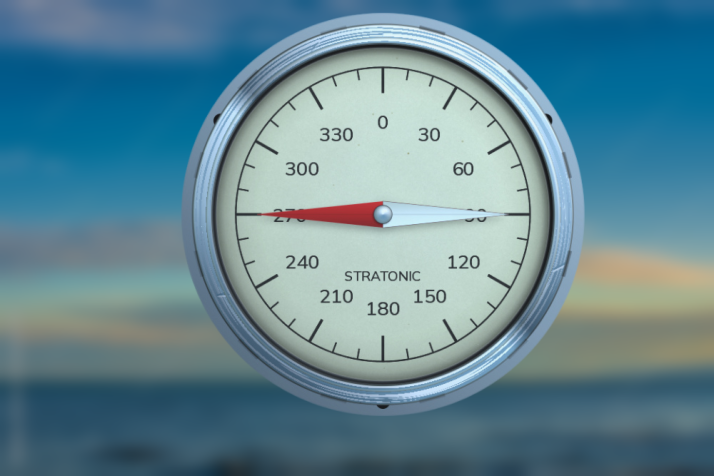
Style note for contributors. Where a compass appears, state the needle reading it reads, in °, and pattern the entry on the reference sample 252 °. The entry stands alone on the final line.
270 °
